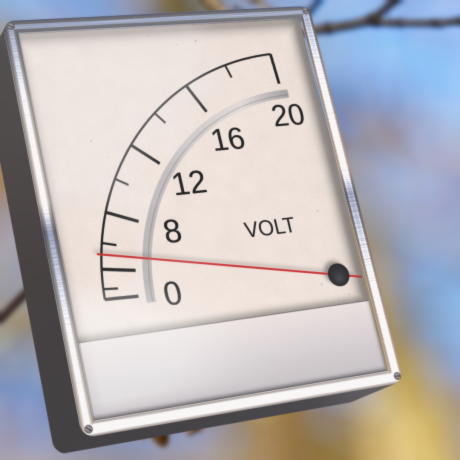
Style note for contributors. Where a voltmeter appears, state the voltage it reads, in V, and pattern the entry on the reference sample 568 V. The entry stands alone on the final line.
5 V
